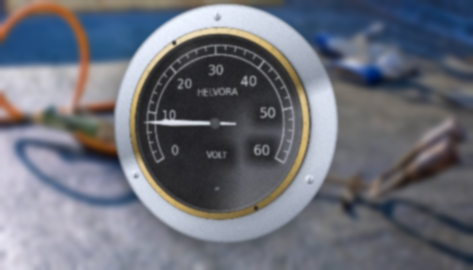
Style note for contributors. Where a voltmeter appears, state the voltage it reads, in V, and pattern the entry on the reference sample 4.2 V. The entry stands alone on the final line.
8 V
